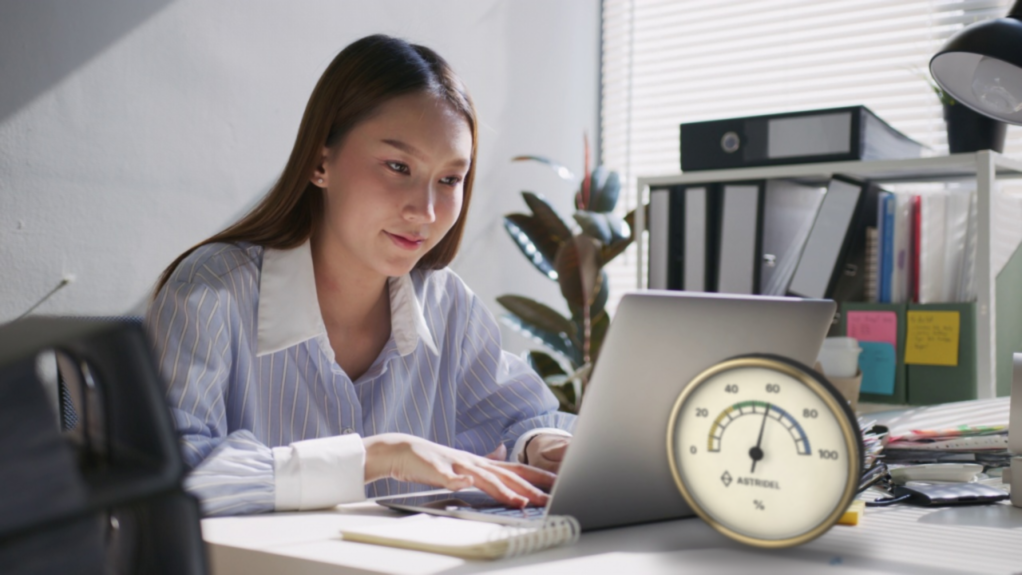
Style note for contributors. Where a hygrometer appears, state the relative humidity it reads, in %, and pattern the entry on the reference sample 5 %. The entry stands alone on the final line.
60 %
